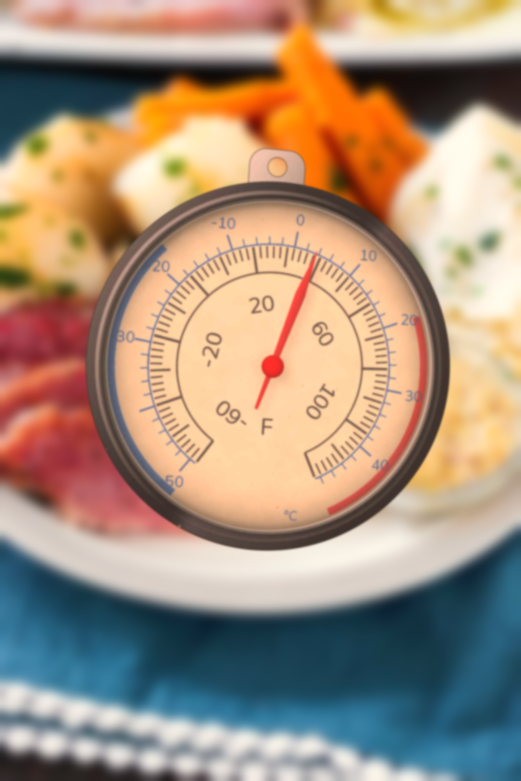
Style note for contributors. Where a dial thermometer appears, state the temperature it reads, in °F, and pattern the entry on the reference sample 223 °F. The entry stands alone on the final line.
38 °F
